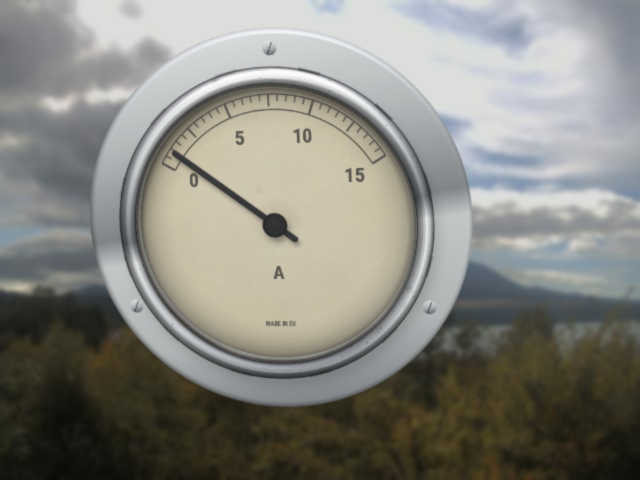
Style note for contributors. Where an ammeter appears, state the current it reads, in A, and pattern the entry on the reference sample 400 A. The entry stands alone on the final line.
1 A
